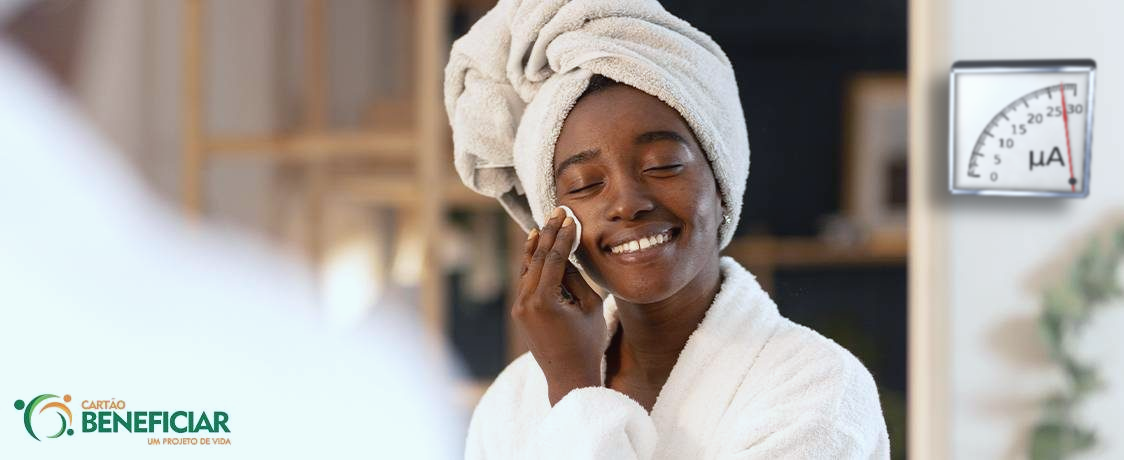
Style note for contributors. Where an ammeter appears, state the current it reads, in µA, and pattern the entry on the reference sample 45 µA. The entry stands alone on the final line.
27.5 µA
